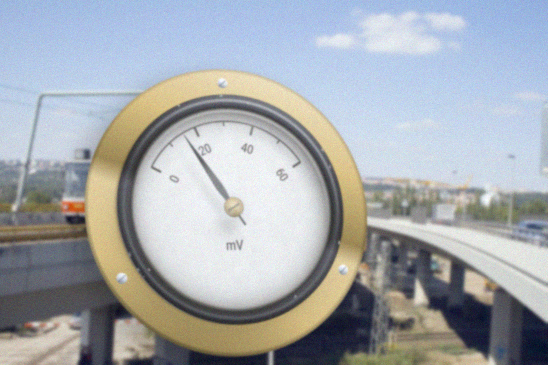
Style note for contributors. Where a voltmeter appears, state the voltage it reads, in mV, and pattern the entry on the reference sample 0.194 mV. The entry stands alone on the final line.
15 mV
